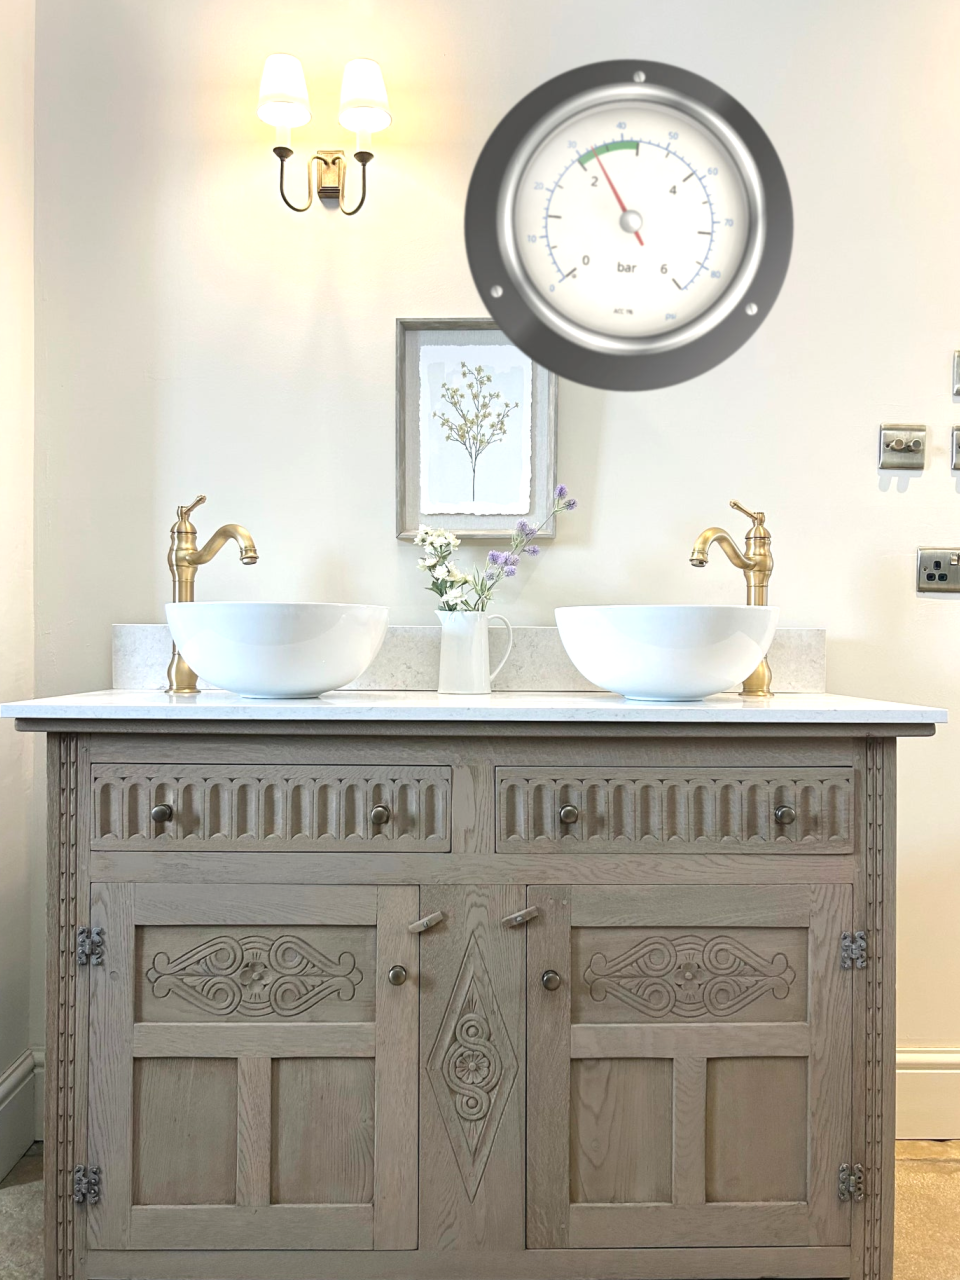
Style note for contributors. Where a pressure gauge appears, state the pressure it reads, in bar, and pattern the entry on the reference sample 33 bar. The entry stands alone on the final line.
2.25 bar
